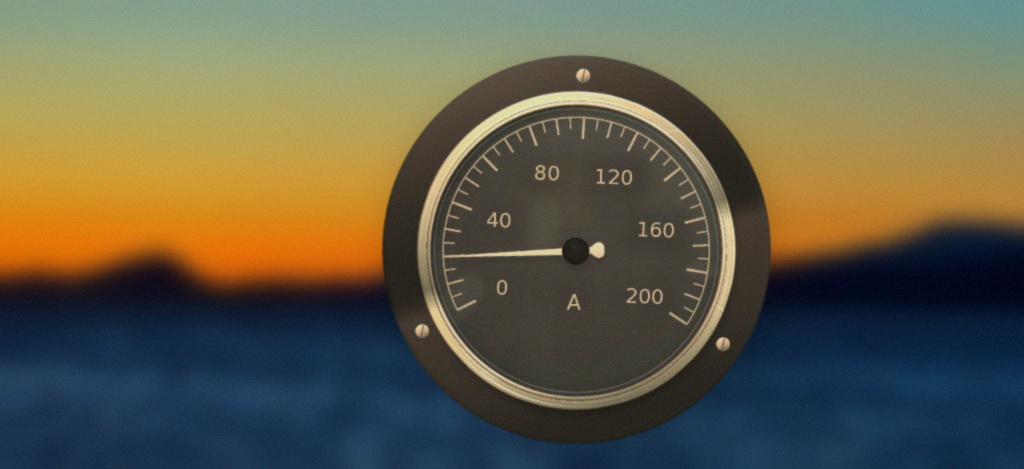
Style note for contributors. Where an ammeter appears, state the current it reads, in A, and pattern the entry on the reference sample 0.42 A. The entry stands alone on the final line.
20 A
